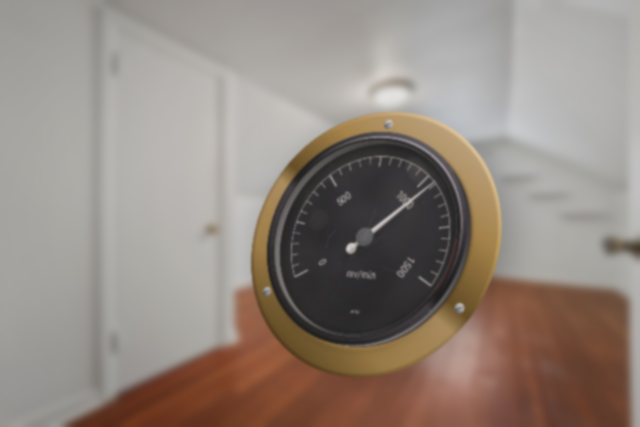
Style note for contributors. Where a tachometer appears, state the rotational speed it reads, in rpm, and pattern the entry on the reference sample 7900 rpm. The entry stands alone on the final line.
1050 rpm
